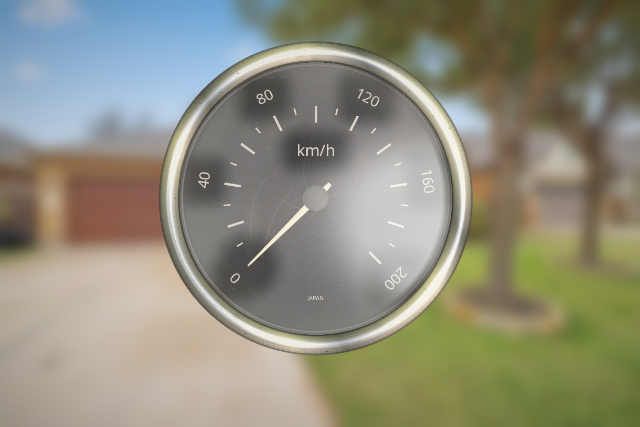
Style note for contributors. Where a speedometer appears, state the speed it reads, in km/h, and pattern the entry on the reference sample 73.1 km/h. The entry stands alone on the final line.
0 km/h
